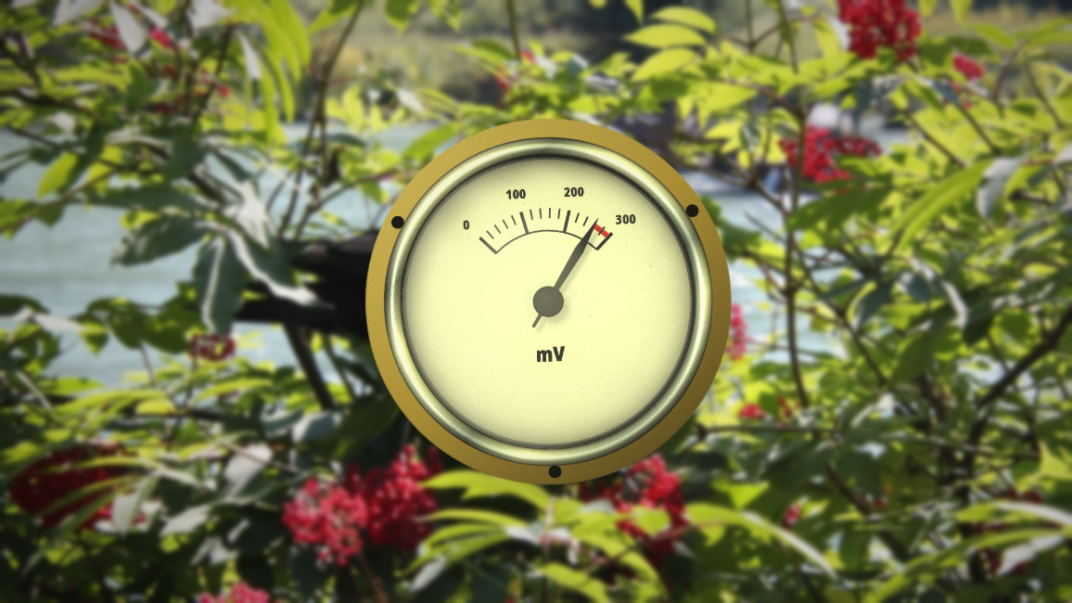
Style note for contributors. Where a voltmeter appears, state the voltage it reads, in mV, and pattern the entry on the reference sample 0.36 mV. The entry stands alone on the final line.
260 mV
